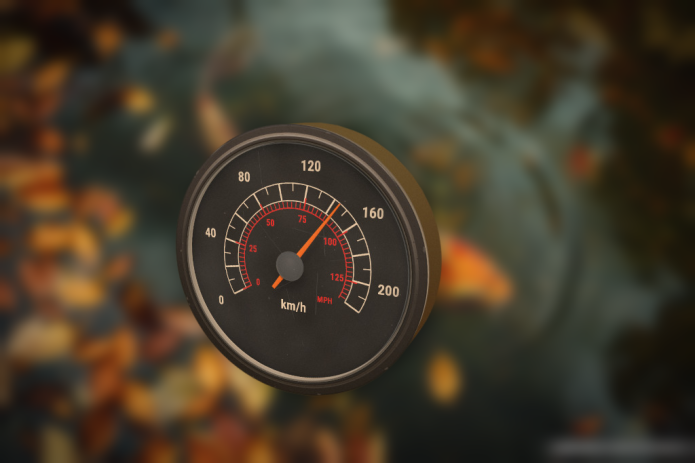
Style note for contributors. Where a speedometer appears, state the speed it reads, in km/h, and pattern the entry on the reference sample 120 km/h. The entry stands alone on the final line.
145 km/h
